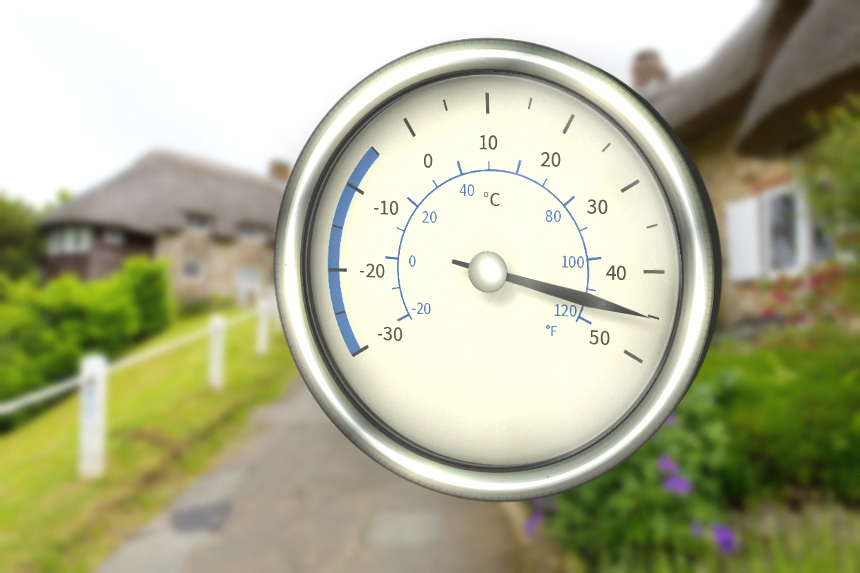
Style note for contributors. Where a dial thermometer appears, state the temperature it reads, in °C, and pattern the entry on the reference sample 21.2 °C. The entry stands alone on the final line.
45 °C
